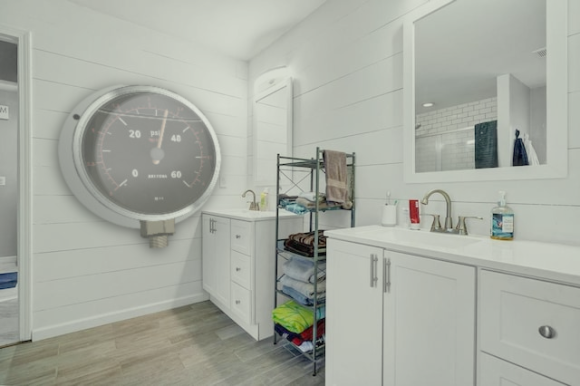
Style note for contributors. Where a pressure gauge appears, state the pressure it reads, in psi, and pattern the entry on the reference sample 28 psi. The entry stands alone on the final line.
32.5 psi
